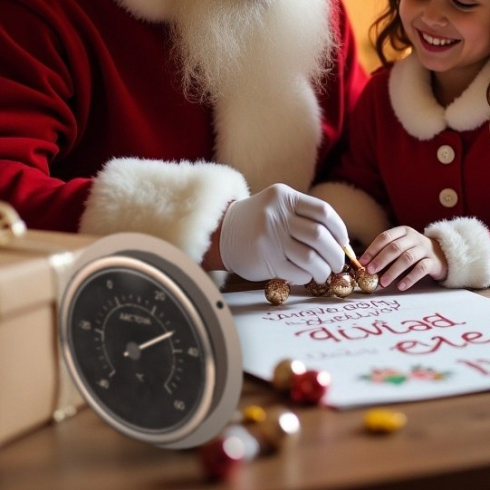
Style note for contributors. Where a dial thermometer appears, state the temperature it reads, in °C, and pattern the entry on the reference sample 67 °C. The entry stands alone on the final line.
32 °C
